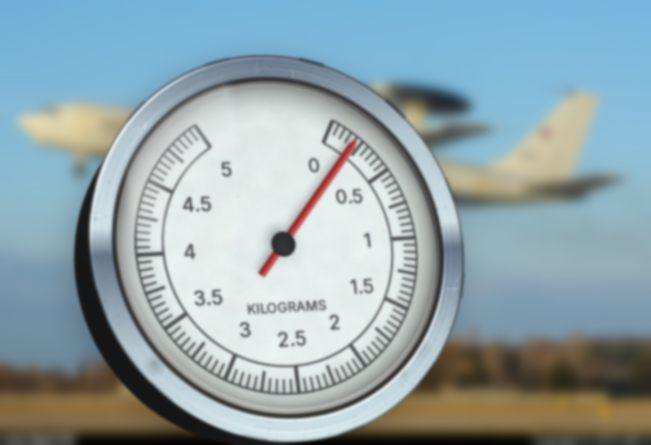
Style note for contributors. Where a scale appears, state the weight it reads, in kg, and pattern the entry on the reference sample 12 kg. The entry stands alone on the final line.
0.2 kg
